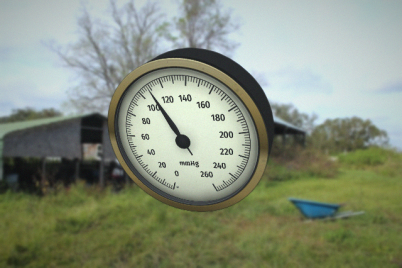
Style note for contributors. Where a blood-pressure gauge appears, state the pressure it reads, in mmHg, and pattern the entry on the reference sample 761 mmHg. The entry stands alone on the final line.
110 mmHg
